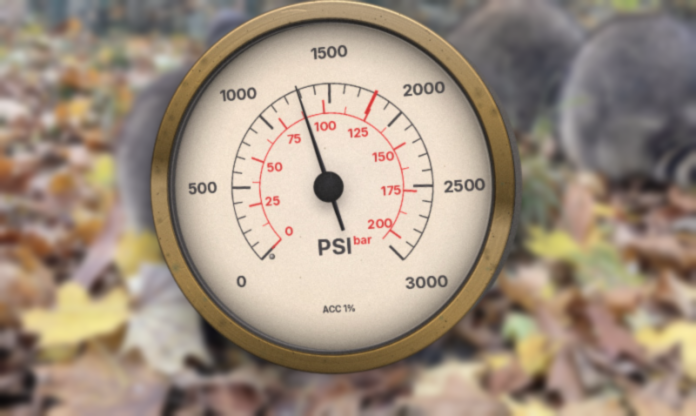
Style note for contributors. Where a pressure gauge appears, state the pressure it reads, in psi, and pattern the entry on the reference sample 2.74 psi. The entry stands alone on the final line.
1300 psi
